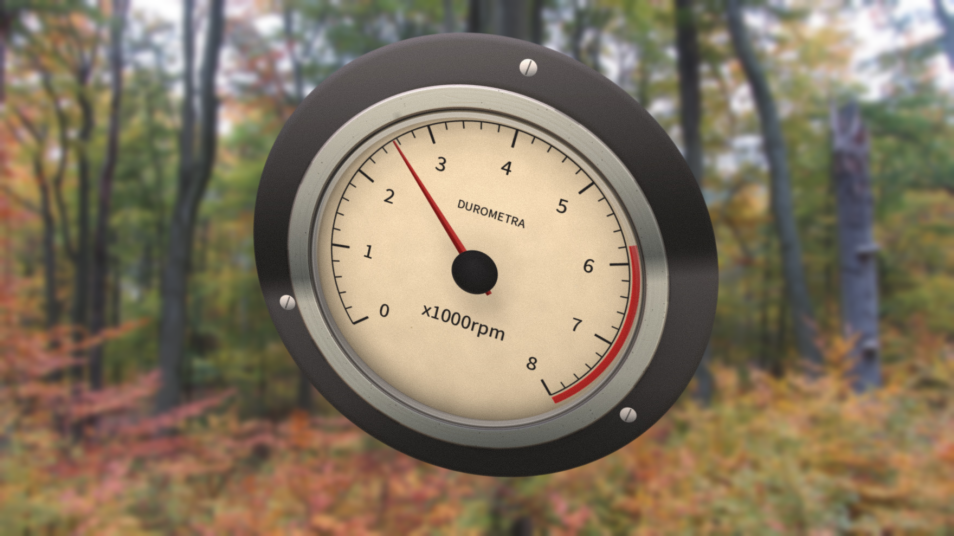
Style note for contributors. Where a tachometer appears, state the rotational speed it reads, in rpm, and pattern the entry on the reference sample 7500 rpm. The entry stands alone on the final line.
2600 rpm
